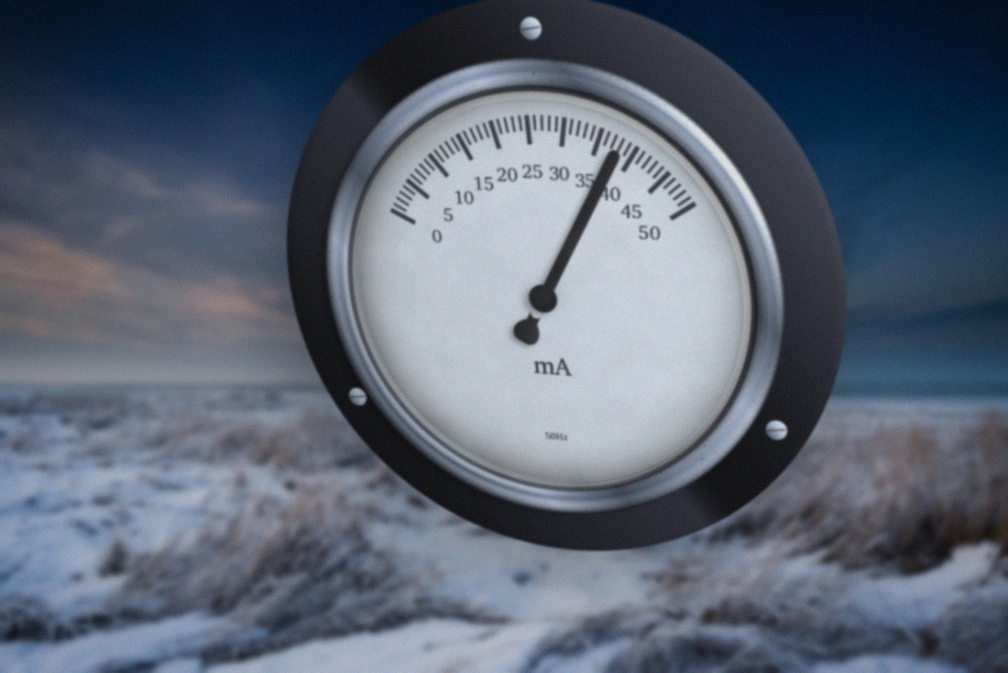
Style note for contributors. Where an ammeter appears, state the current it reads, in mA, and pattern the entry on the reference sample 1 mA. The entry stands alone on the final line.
38 mA
